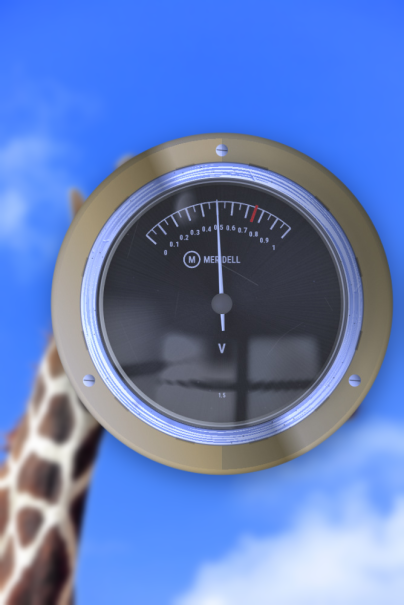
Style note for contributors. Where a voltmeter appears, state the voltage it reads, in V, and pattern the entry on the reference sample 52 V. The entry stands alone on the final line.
0.5 V
